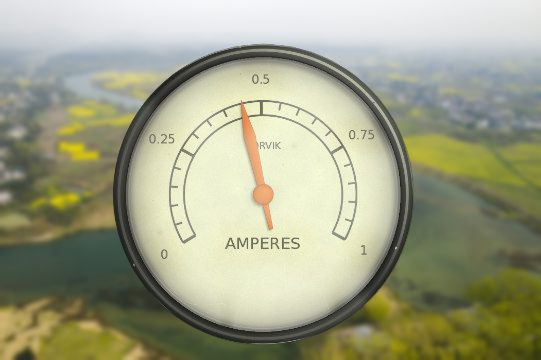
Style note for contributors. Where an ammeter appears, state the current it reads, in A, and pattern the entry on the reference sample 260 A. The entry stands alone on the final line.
0.45 A
